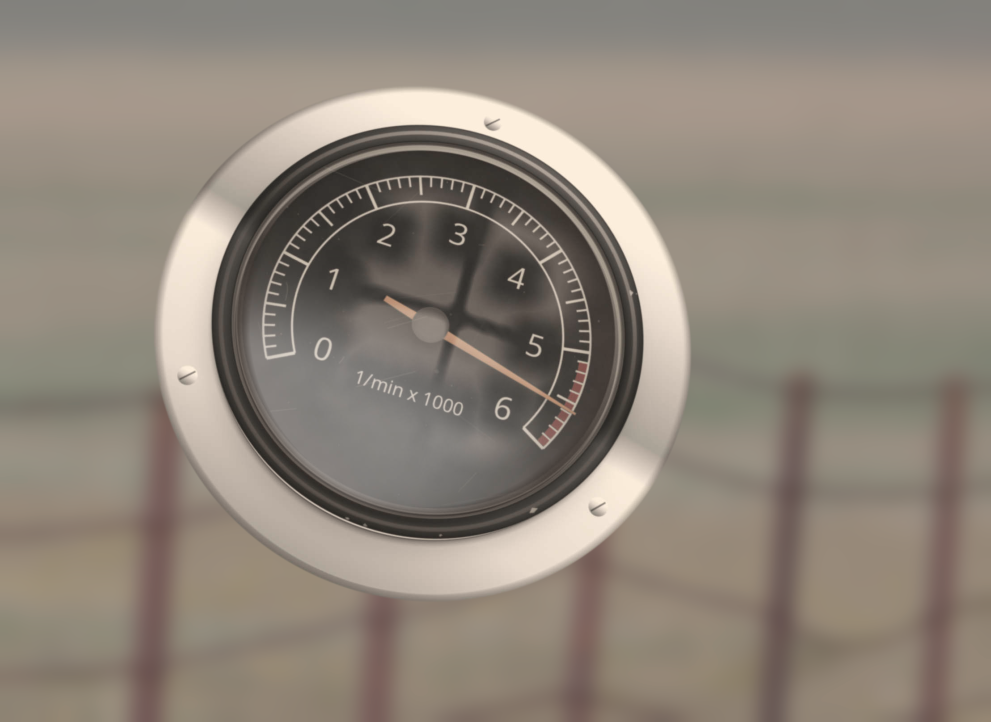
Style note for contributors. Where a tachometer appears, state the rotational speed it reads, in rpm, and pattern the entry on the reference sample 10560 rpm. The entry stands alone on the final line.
5600 rpm
